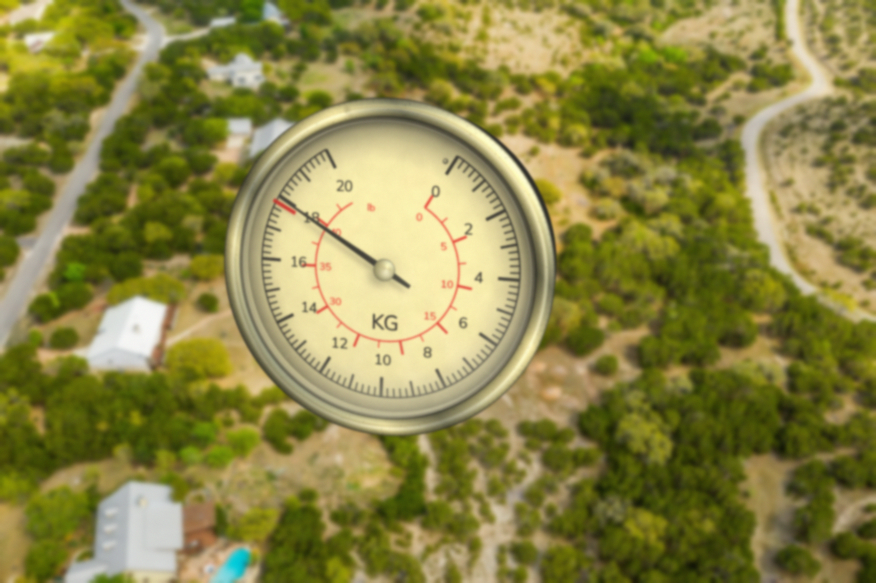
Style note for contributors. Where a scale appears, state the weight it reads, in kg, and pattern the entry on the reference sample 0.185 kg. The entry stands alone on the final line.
18 kg
